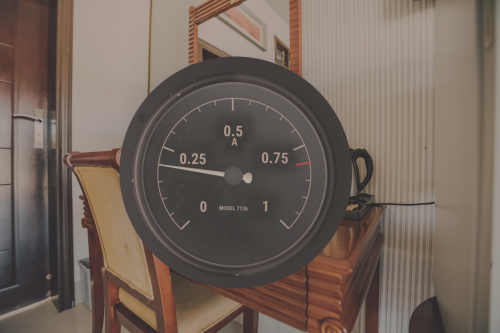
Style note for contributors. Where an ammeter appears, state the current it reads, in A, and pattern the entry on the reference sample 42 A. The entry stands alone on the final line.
0.2 A
